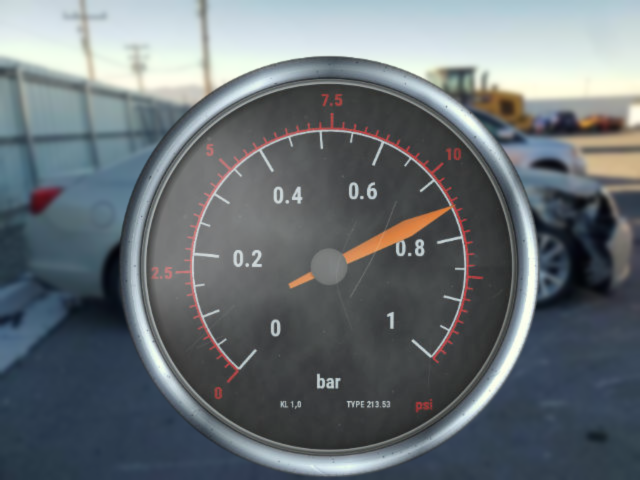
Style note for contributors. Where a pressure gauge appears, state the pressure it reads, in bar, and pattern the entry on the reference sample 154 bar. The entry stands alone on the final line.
0.75 bar
